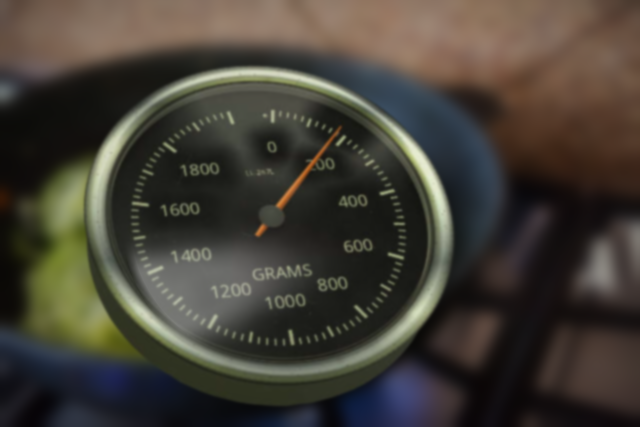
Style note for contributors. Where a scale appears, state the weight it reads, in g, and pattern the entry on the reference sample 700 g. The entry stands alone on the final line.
180 g
